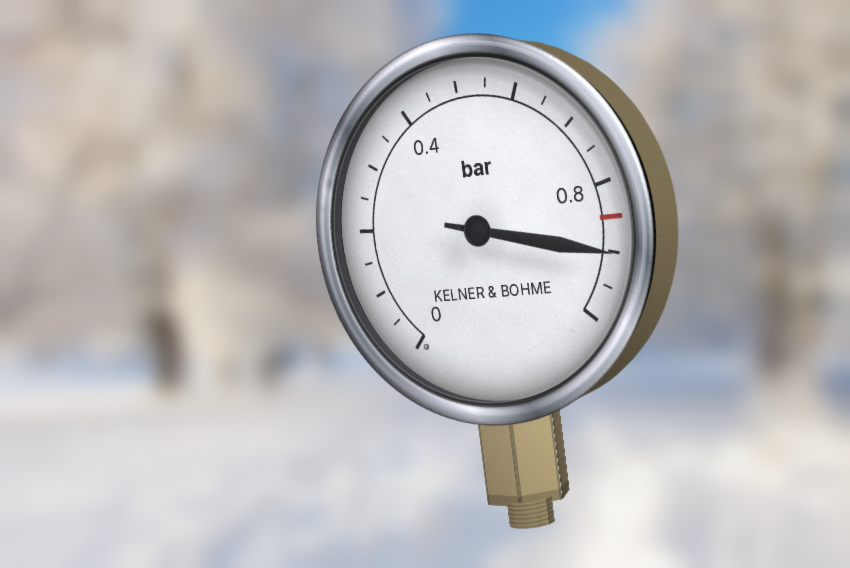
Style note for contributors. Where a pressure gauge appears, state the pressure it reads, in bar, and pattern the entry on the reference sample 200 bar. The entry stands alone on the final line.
0.9 bar
